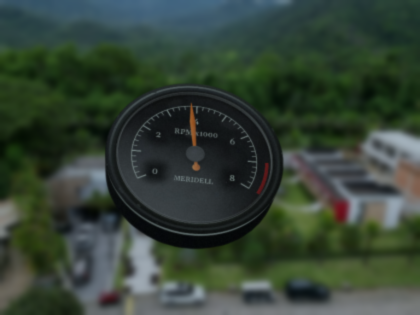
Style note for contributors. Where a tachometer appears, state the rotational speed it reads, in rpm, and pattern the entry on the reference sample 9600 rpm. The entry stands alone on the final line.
3800 rpm
